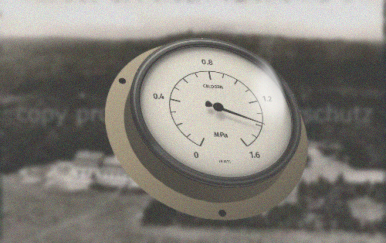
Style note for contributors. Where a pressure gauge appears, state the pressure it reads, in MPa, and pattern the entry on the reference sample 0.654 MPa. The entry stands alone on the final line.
1.4 MPa
